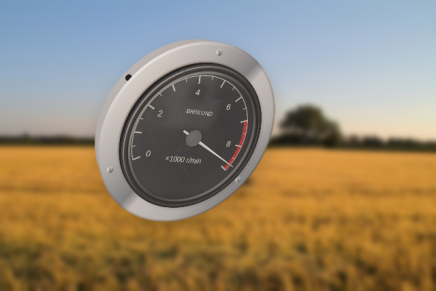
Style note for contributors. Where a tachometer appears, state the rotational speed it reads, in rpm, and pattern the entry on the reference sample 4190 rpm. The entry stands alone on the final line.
8750 rpm
